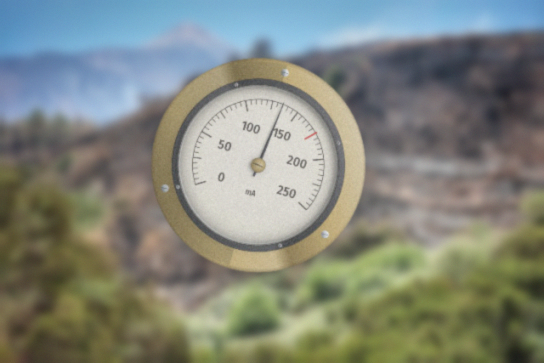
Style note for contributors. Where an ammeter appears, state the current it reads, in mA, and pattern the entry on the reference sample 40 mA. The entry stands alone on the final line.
135 mA
